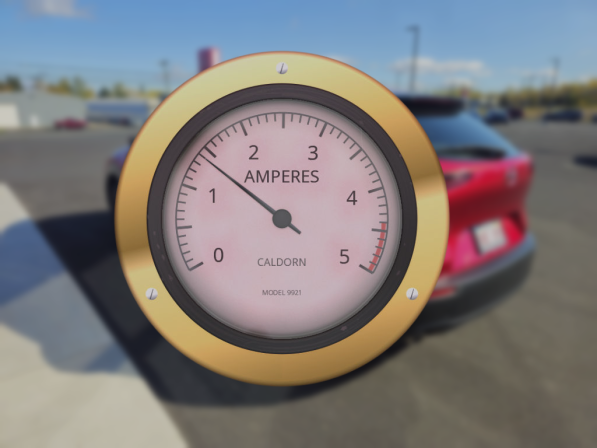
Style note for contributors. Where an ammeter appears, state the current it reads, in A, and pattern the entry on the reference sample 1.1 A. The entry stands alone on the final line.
1.4 A
